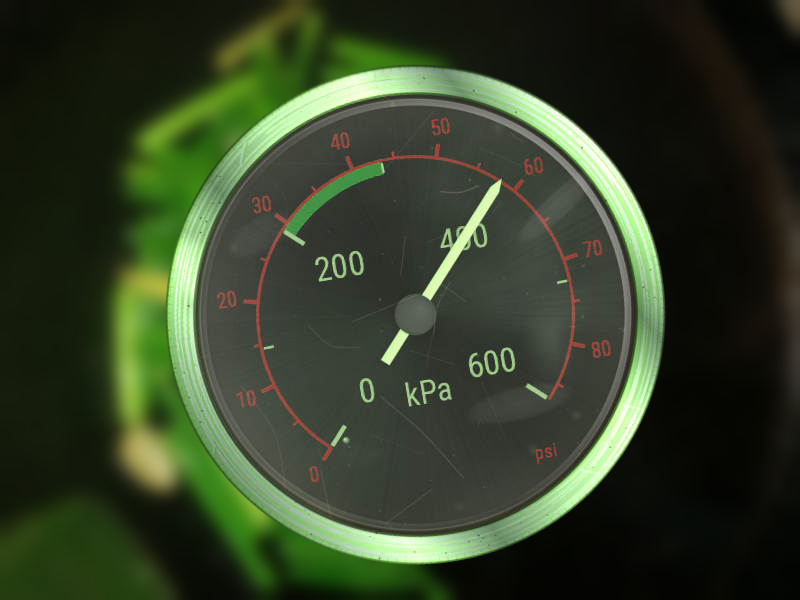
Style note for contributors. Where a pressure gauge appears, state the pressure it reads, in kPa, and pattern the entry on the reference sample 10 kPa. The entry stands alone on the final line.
400 kPa
